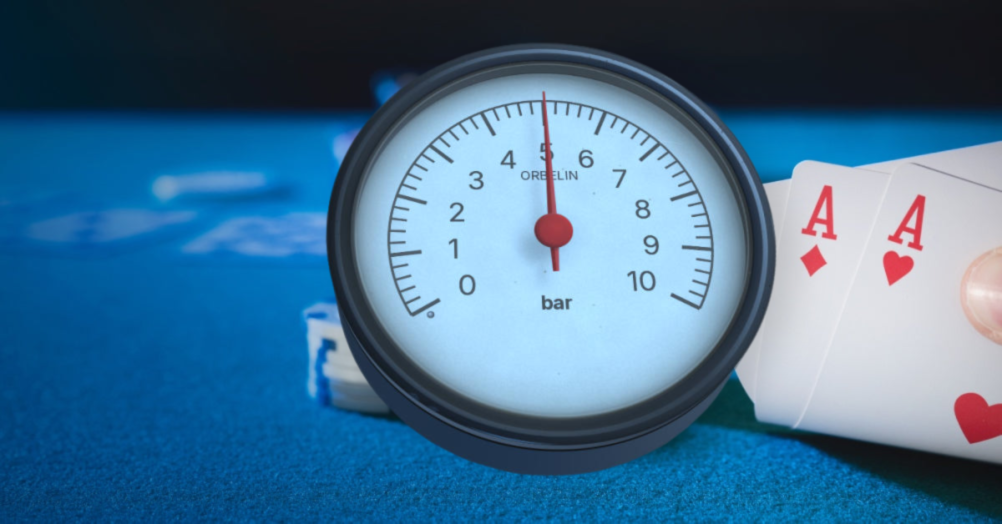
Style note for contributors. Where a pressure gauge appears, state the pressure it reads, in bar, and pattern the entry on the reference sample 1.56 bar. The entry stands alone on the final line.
5 bar
